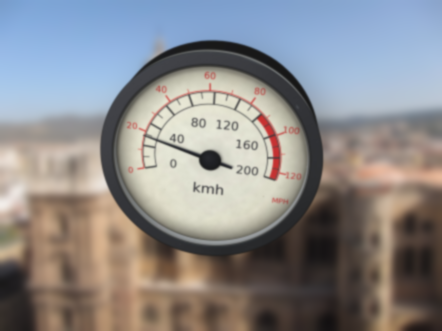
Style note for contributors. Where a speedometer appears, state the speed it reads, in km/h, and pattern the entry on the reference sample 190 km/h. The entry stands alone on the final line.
30 km/h
